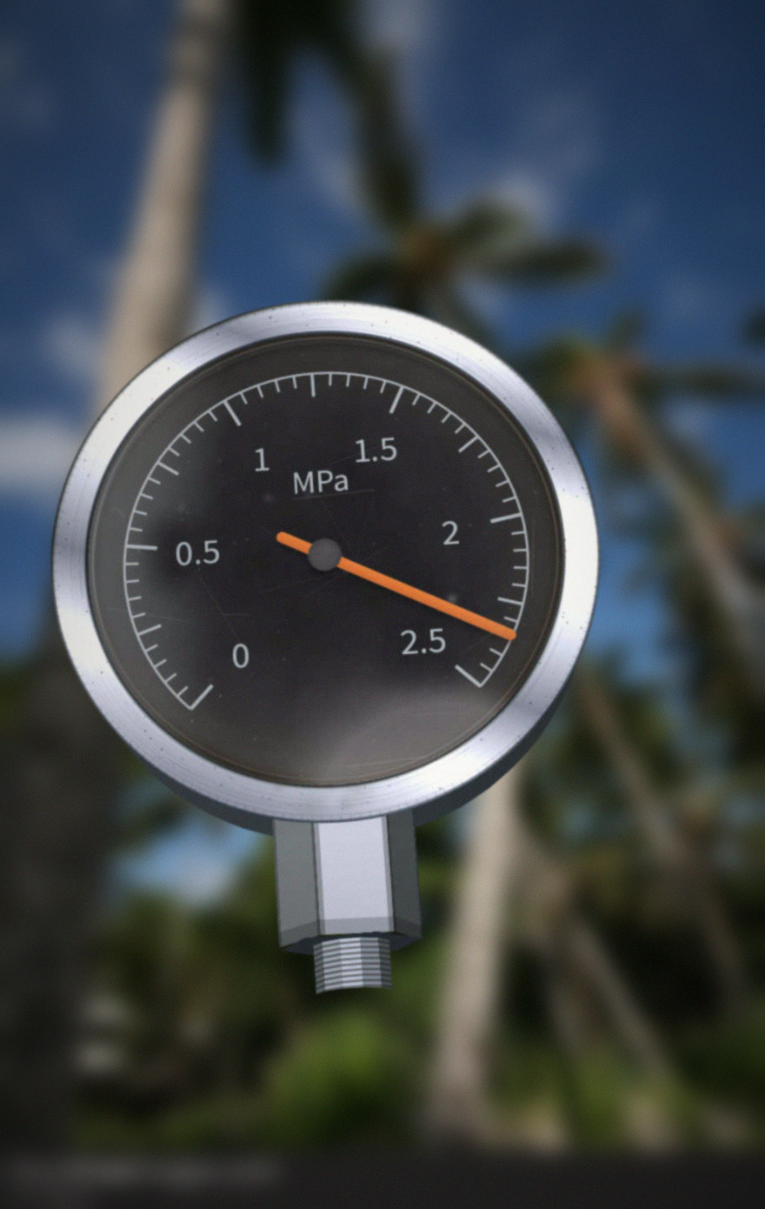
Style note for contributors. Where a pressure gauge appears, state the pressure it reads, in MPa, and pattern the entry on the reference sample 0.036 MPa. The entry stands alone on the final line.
2.35 MPa
